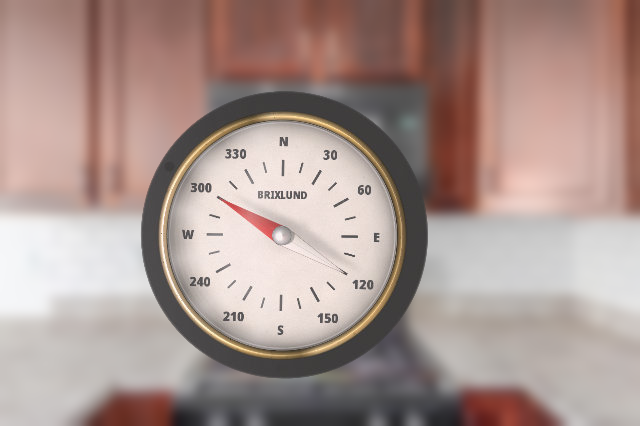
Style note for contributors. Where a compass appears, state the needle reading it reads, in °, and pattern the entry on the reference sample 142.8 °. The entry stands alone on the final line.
300 °
